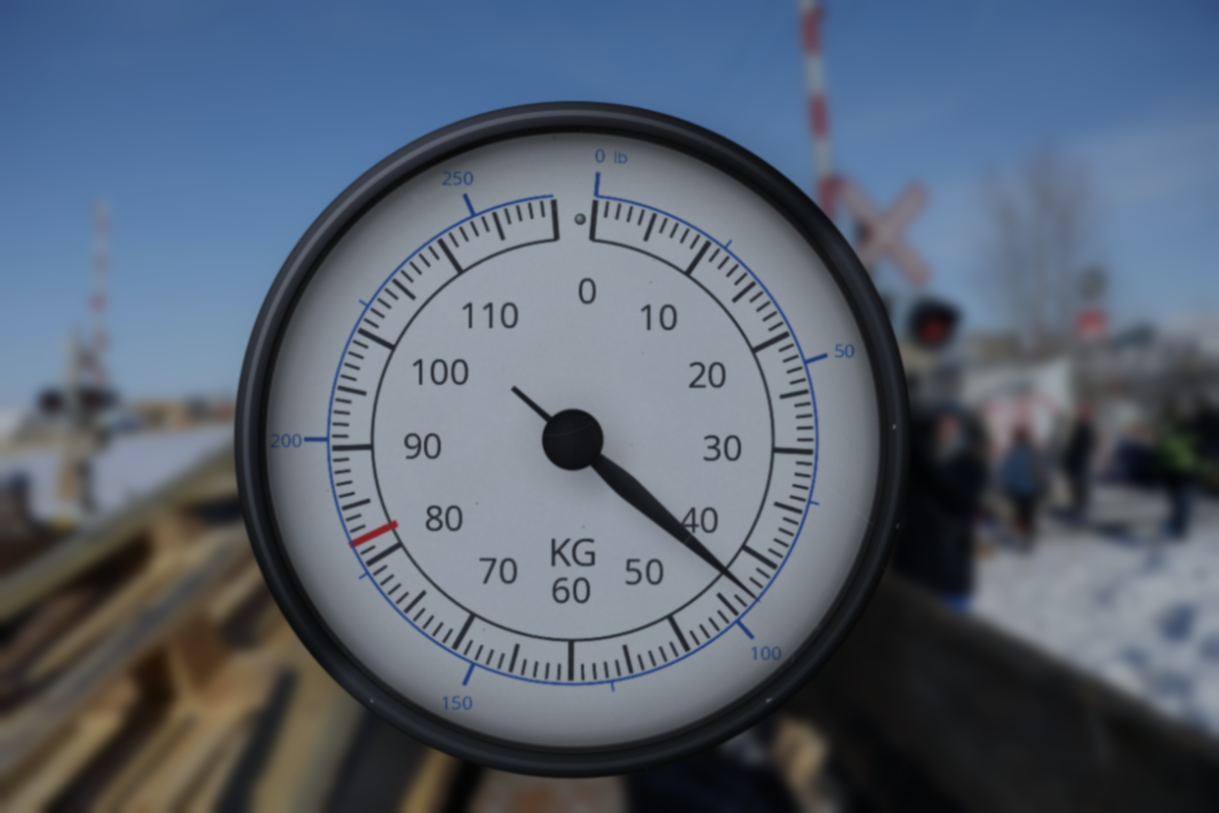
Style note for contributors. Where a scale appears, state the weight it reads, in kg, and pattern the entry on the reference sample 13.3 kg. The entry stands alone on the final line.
43 kg
